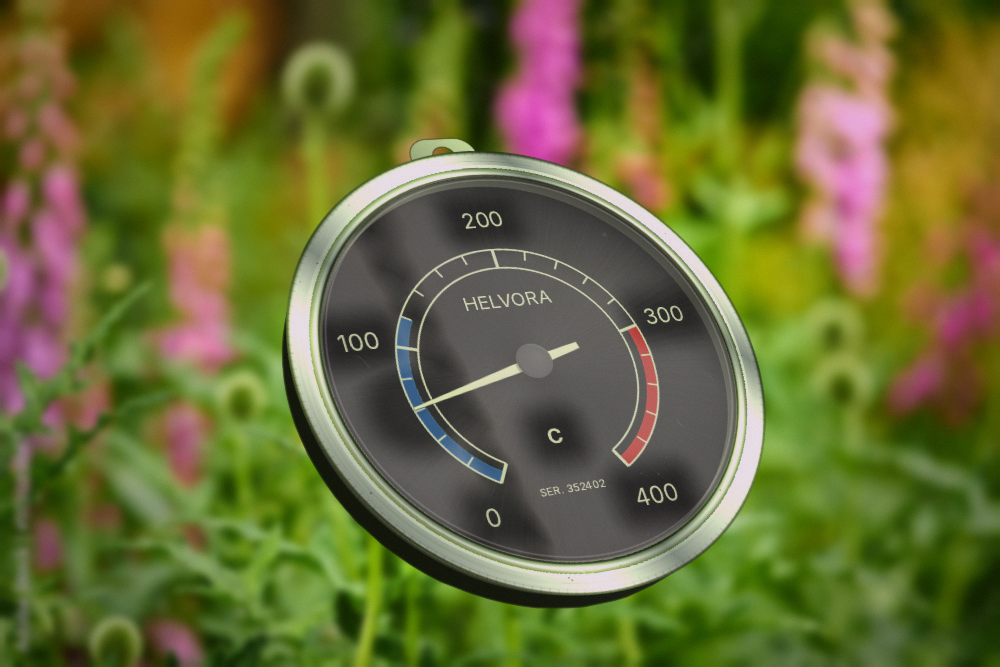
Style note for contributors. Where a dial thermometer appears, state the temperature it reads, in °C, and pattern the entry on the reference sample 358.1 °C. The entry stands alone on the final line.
60 °C
